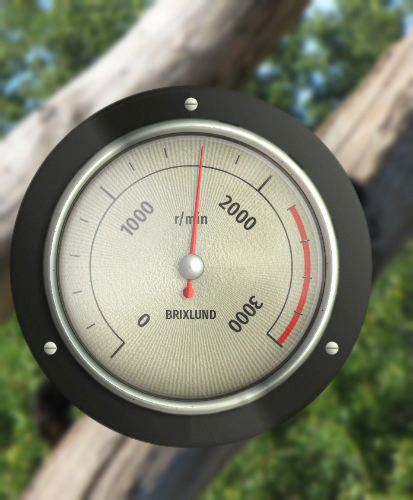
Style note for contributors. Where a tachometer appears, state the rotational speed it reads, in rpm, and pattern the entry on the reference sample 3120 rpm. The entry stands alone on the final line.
1600 rpm
